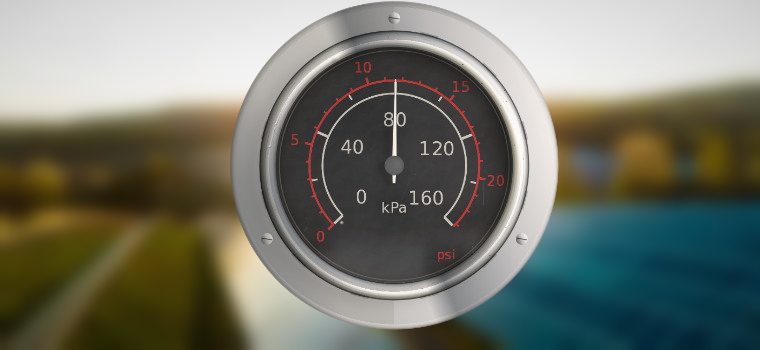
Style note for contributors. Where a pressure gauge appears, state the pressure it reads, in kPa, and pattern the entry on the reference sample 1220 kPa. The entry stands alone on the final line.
80 kPa
